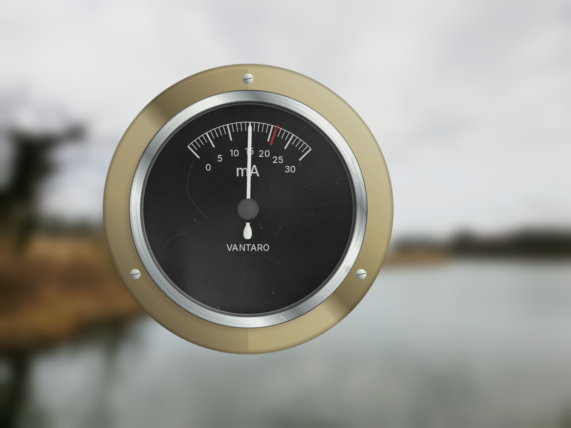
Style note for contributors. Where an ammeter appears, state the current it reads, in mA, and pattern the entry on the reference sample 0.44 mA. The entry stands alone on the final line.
15 mA
